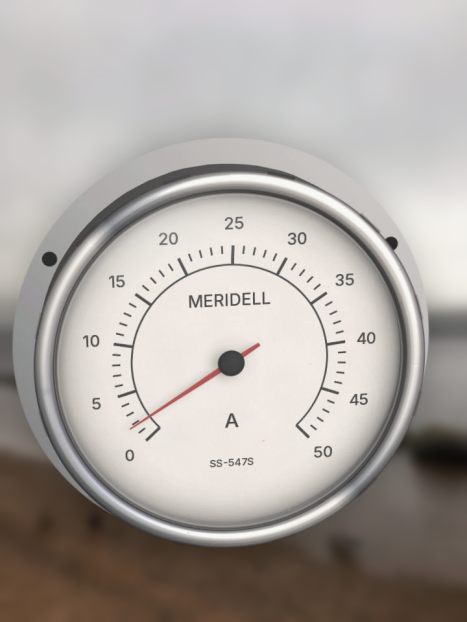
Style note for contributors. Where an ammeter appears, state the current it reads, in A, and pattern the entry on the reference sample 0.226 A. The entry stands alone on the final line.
2 A
